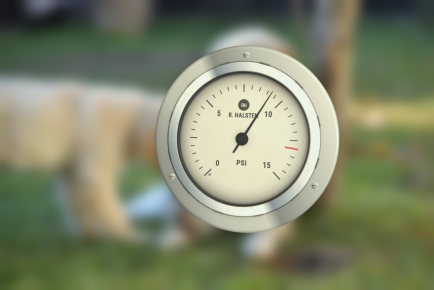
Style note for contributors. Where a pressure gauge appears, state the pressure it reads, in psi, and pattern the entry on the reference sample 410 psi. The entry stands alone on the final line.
9.25 psi
